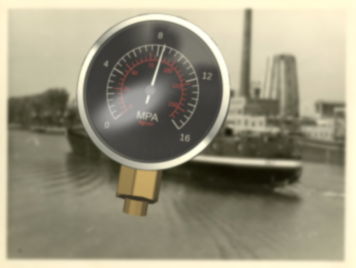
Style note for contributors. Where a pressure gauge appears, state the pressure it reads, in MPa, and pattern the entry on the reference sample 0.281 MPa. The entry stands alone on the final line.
8.5 MPa
